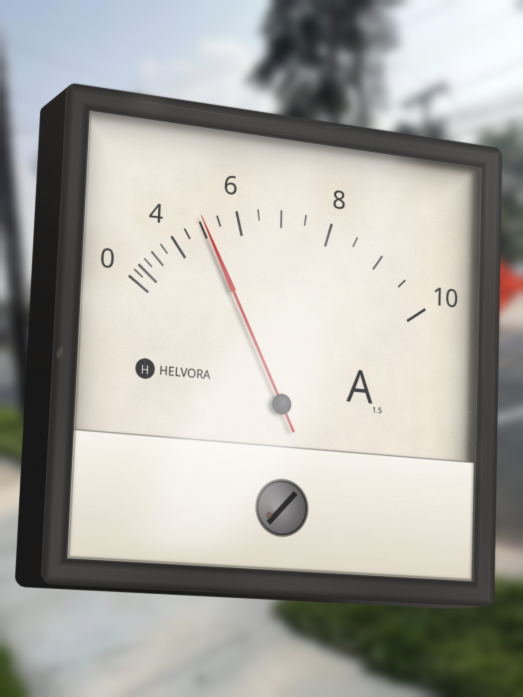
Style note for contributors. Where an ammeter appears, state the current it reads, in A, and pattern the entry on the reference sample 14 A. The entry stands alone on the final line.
5 A
